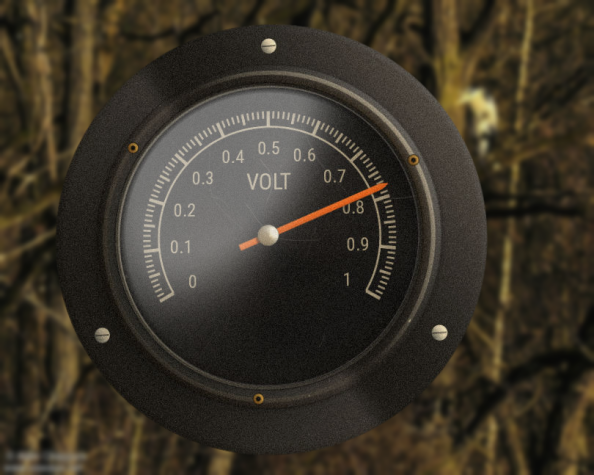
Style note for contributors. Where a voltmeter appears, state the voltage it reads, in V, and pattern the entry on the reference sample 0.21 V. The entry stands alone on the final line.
0.78 V
